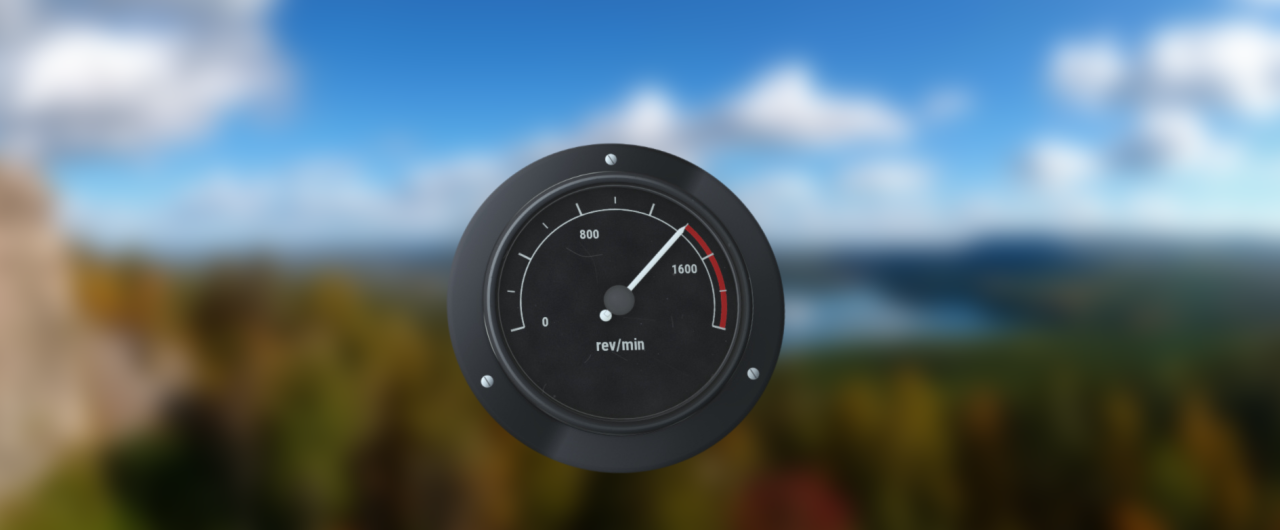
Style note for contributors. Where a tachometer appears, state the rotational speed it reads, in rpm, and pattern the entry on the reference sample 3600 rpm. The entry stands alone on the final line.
1400 rpm
